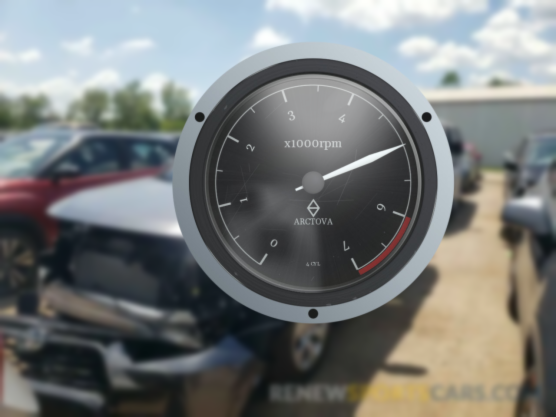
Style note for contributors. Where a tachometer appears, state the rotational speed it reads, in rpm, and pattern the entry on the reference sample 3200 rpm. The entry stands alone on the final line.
5000 rpm
